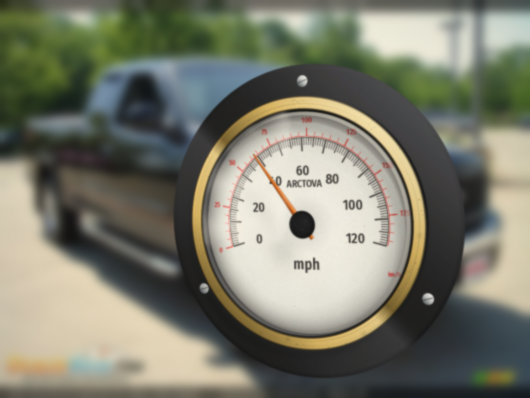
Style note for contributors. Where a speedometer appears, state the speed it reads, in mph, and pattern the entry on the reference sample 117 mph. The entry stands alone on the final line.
40 mph
